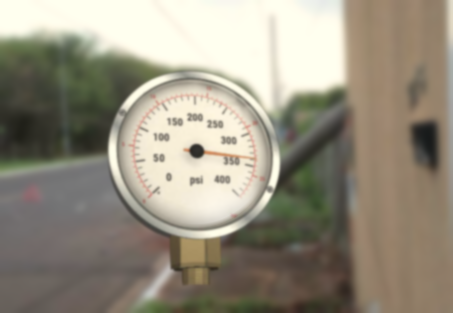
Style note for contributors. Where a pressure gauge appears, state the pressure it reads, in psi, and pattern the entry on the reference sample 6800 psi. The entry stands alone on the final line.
340 psi
